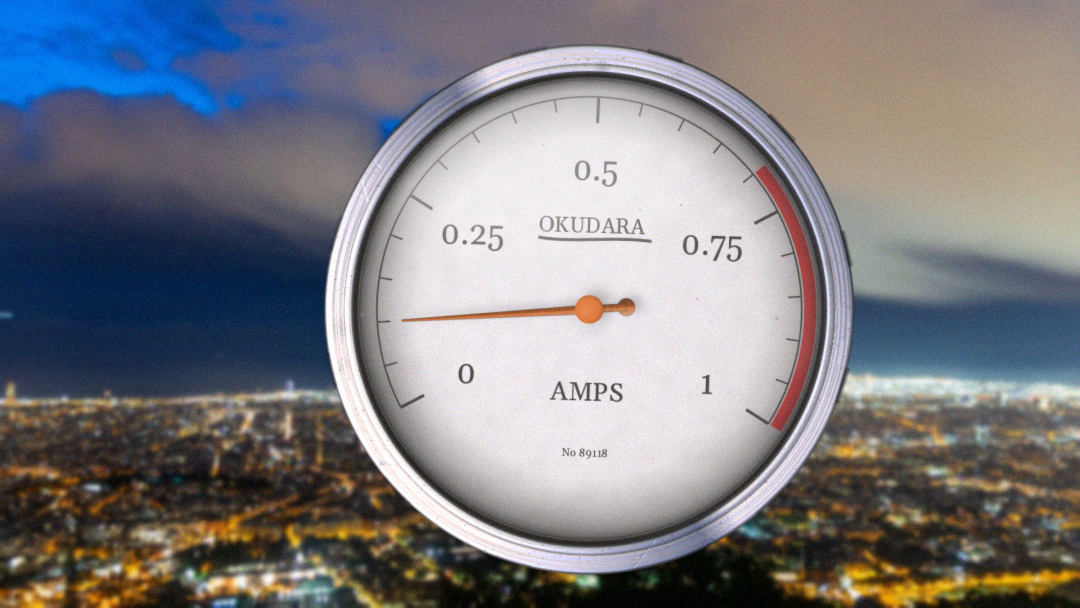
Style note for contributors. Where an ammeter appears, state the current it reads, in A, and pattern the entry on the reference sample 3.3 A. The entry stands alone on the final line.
0.1 A
